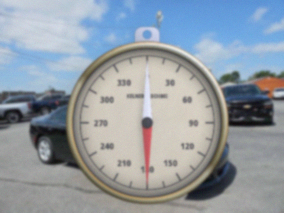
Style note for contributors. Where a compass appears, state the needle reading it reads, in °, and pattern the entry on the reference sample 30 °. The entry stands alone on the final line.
180 °
